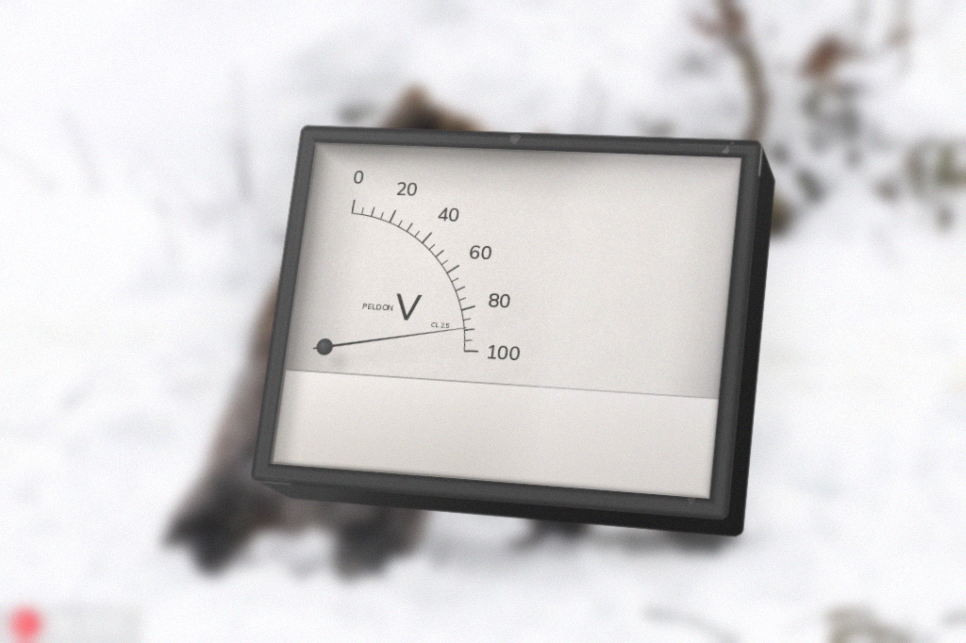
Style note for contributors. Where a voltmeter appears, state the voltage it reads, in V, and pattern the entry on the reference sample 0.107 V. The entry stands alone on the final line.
90 V
